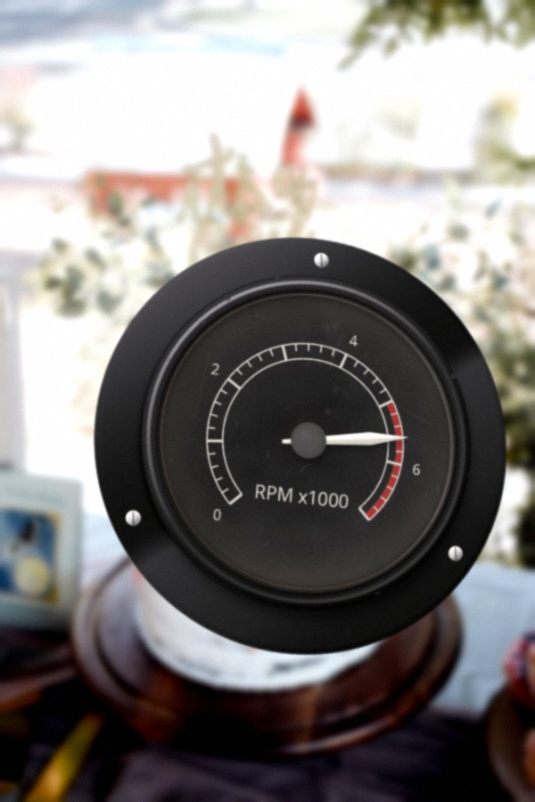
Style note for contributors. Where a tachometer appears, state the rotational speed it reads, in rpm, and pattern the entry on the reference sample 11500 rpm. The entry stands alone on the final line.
5600 rpm
